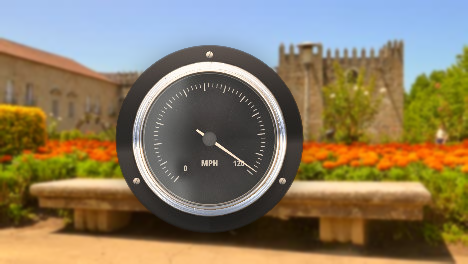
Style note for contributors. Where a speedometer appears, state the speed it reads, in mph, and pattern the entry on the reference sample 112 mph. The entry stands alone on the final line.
118 mph
